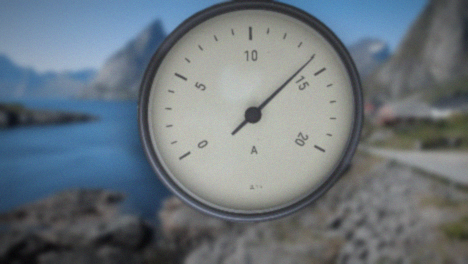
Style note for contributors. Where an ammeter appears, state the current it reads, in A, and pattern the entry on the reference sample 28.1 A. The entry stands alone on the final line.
14 A
